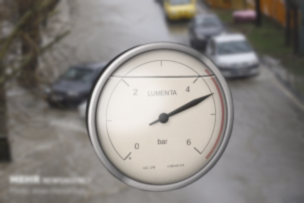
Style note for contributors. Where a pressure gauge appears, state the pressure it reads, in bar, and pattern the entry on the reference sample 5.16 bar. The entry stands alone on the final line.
4.5 bar
